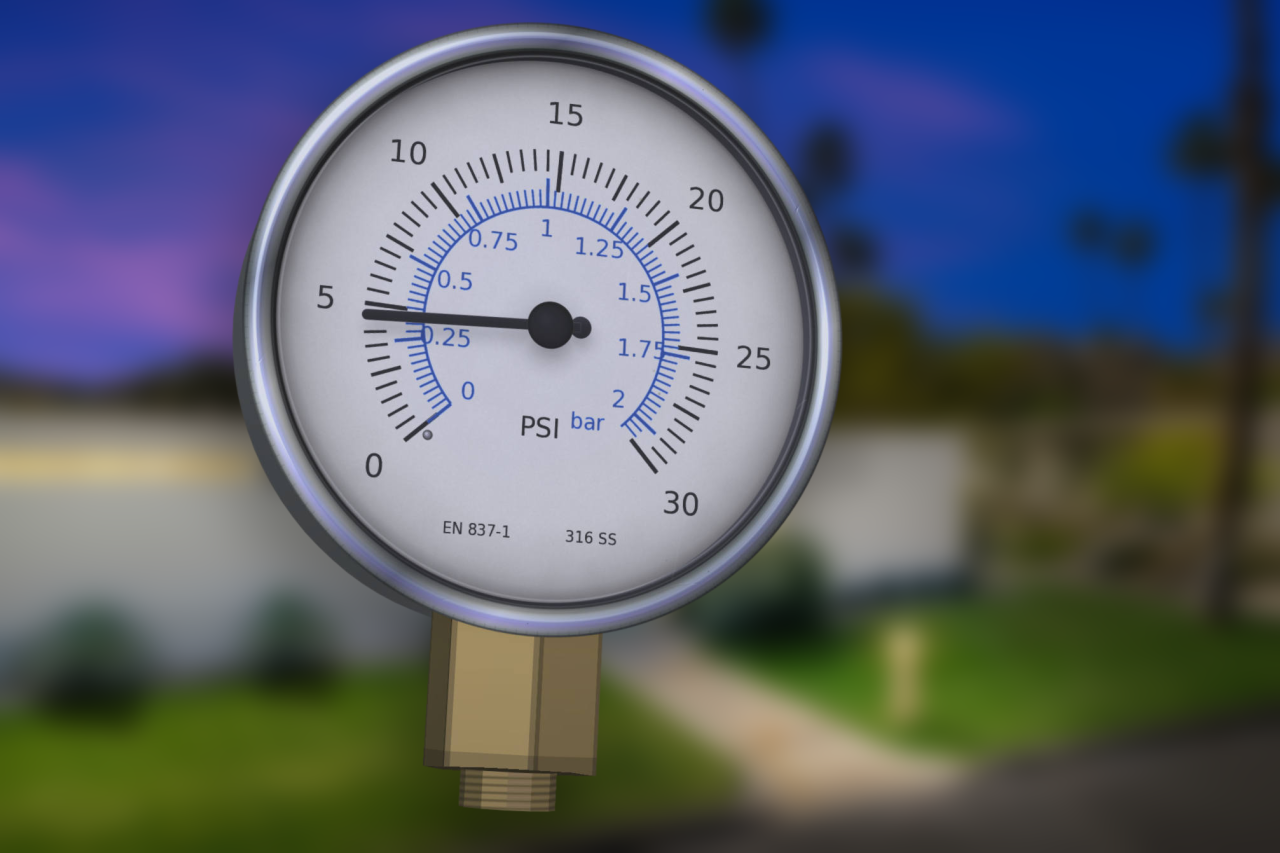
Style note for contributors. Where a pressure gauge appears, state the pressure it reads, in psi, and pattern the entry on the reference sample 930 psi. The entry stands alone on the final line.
4.5 psi
